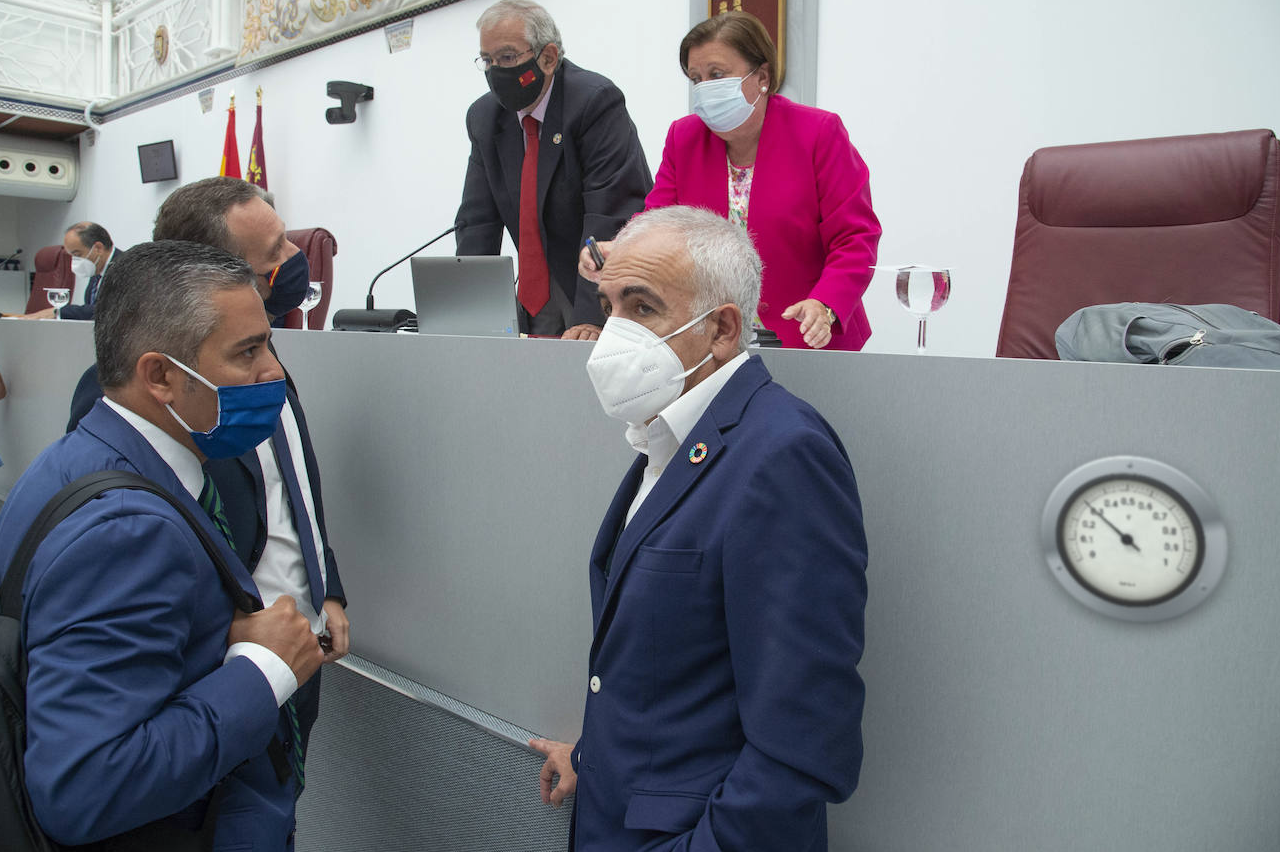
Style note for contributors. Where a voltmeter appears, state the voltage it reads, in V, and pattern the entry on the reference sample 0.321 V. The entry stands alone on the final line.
0.3 V
